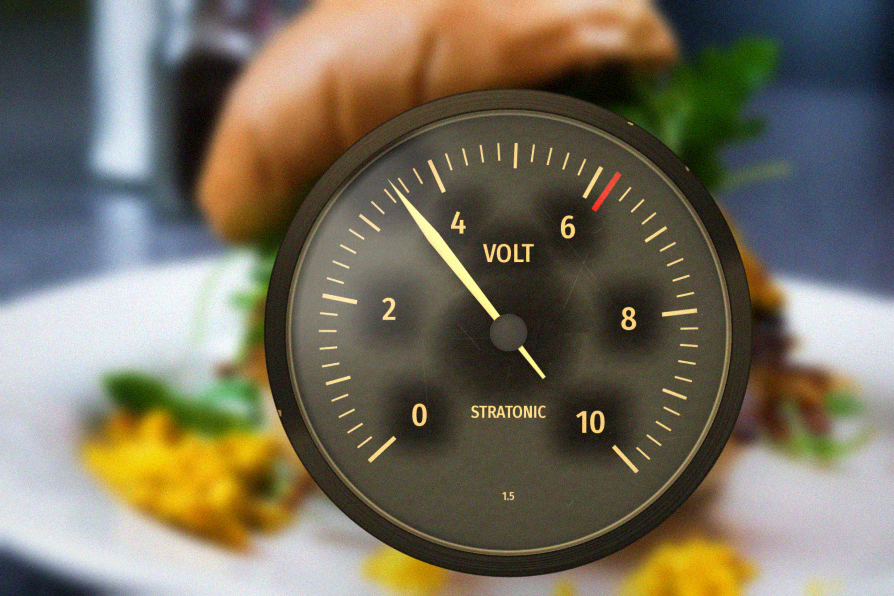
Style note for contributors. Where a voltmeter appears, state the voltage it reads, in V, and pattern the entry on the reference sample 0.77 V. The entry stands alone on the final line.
3.5 V
